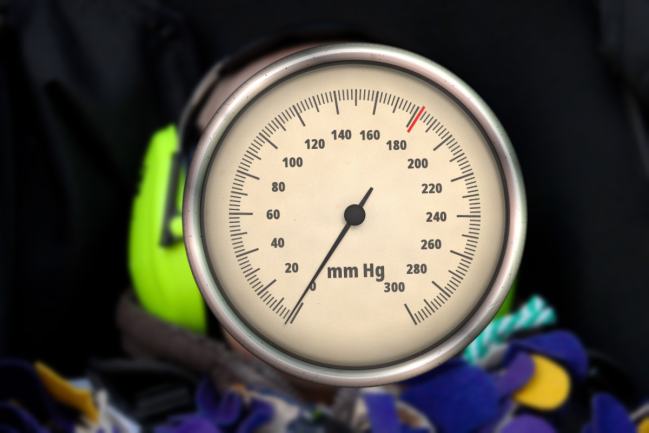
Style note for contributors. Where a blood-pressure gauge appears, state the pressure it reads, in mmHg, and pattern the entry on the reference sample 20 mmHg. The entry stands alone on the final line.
2 mmHg
